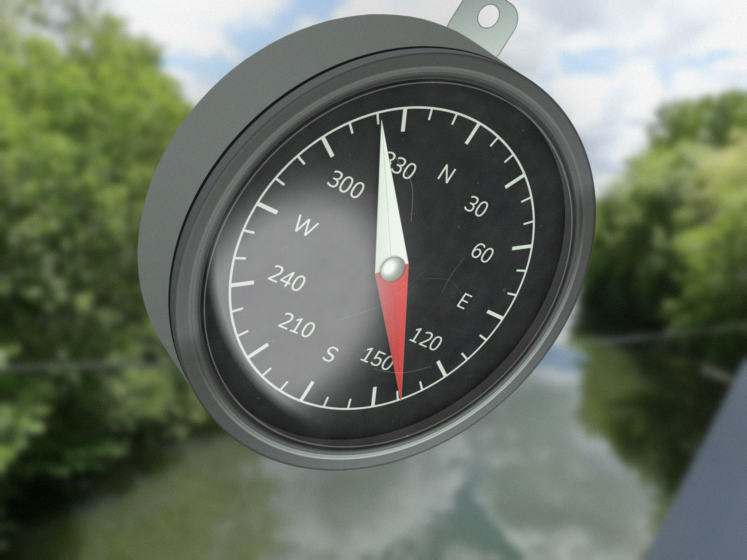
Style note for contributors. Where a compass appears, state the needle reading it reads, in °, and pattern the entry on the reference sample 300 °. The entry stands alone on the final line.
140 °
